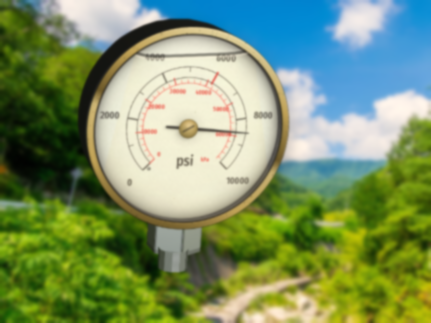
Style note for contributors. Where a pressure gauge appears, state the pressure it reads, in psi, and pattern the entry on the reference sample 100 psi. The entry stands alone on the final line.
8500 psi
